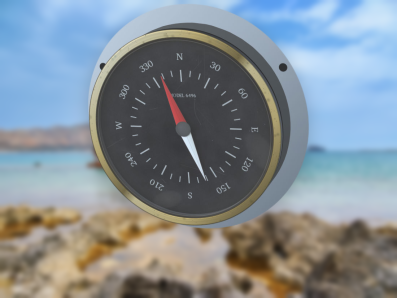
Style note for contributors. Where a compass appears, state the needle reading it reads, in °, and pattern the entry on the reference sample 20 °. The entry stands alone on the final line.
340 °
